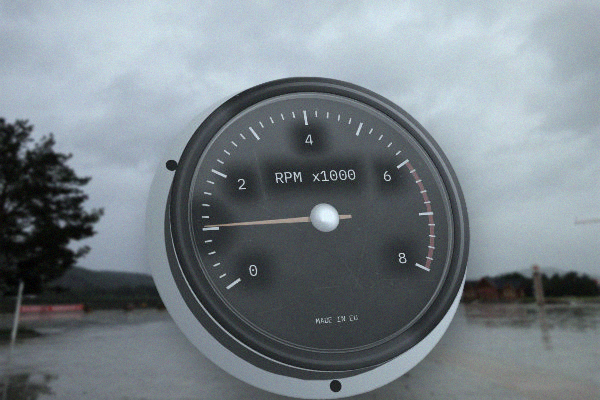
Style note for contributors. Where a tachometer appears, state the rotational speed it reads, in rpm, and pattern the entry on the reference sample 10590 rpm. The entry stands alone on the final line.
1000 rpm
